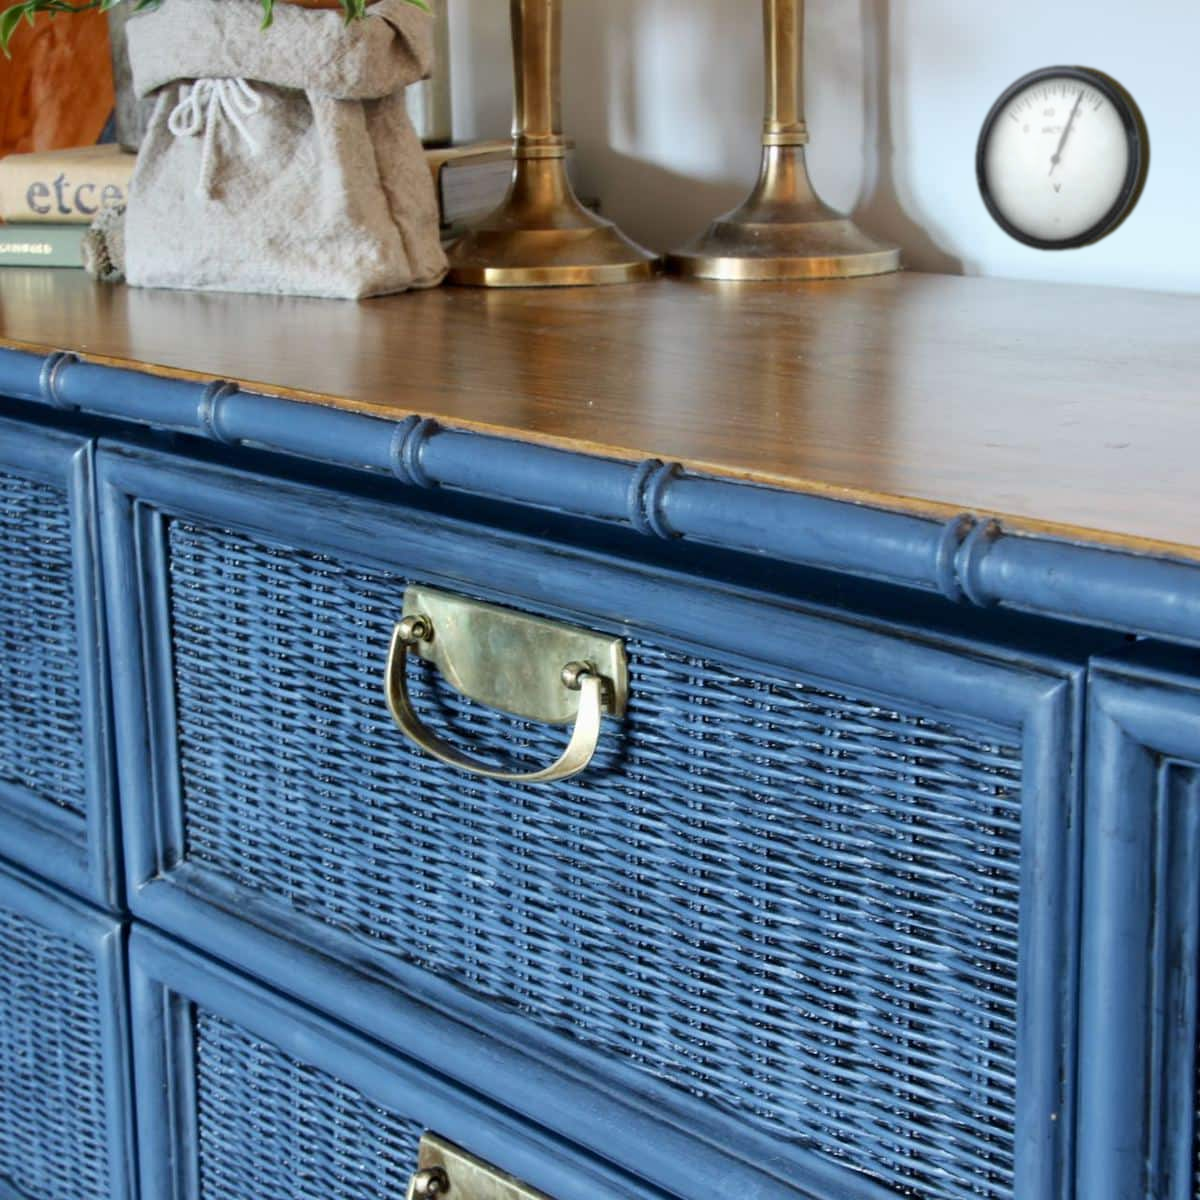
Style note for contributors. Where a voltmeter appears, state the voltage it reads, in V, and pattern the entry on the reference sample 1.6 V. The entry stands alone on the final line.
80 V
